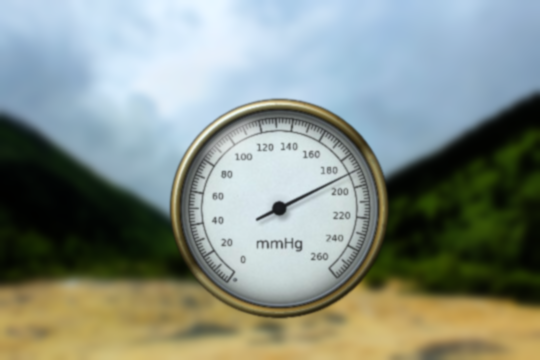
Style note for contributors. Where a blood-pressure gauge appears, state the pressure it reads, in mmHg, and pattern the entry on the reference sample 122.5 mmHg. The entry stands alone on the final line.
190 mmHg
